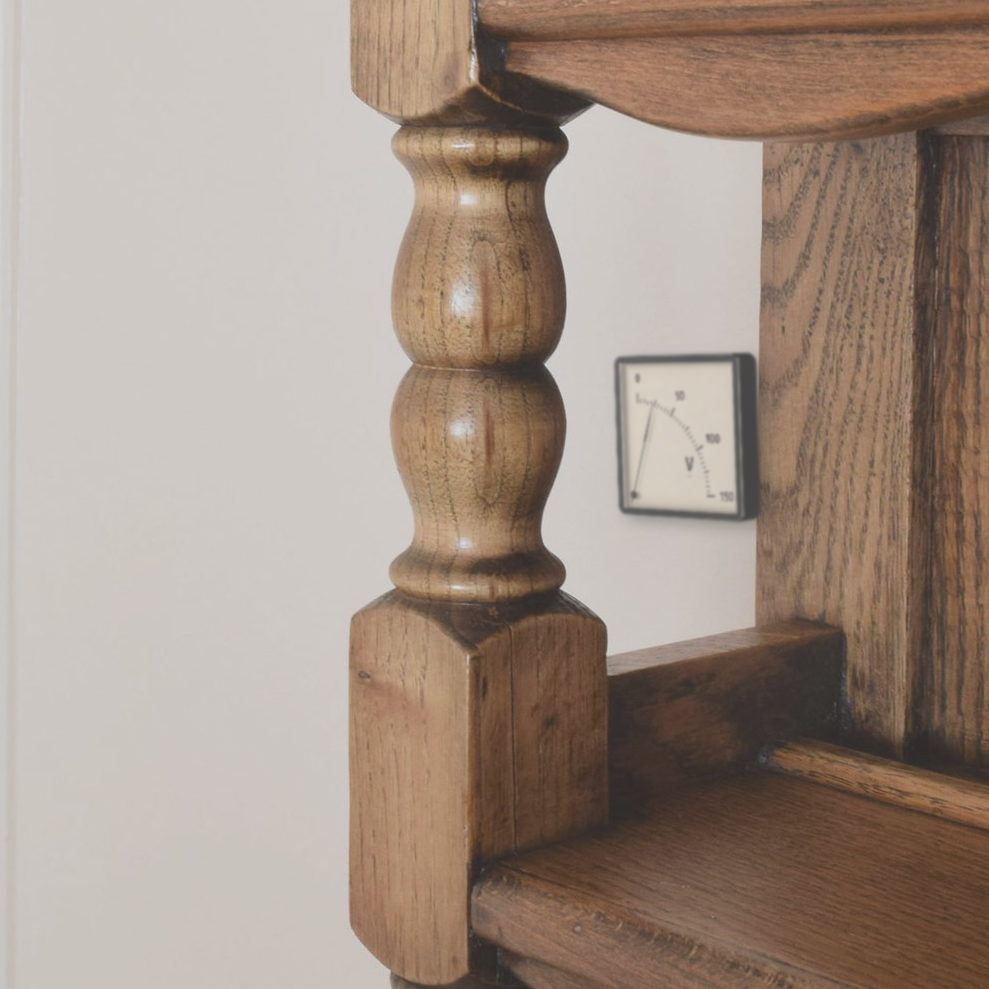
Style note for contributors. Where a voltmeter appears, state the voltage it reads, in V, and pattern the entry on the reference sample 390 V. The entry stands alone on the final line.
25 V
